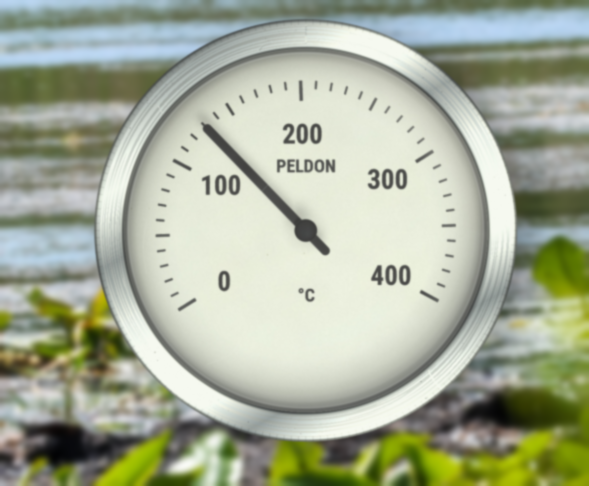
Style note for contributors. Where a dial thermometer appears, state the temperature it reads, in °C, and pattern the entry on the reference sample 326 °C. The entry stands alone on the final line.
130 °C
